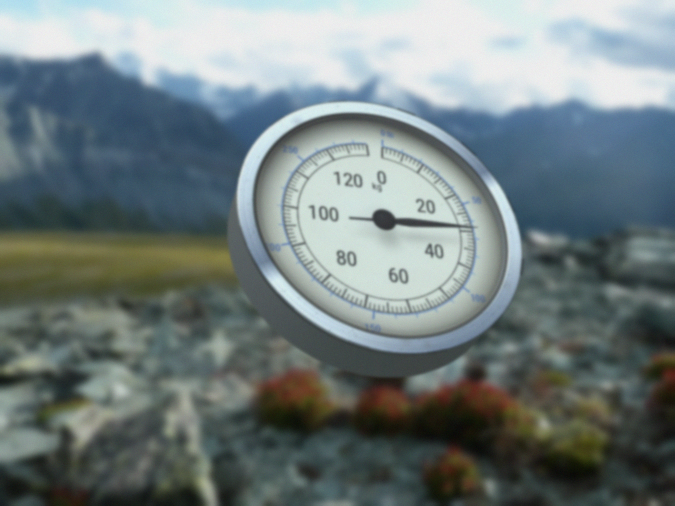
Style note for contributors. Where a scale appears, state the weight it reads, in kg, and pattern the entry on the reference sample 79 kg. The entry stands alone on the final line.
30 kg
